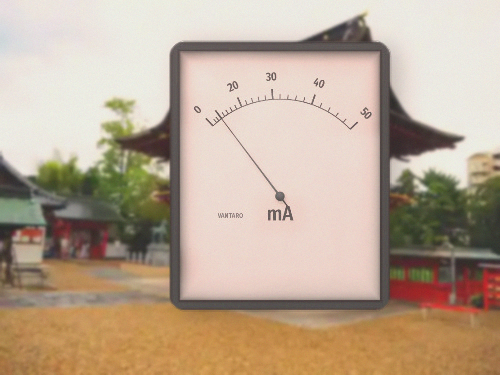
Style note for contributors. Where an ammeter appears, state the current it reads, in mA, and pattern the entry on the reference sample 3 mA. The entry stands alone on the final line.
10 mA
